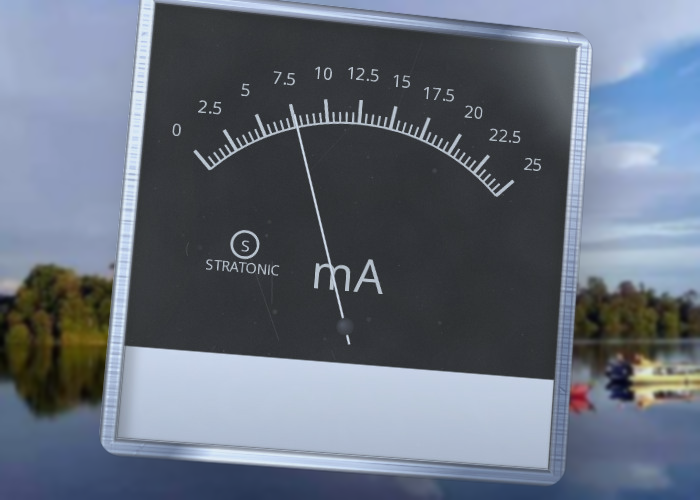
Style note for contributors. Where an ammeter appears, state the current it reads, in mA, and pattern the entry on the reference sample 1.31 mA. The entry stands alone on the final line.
7.5 mA
